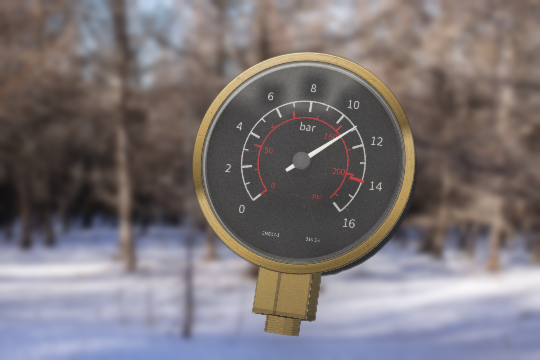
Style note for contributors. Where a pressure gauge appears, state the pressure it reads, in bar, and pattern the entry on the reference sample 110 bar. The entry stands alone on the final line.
11 bar
